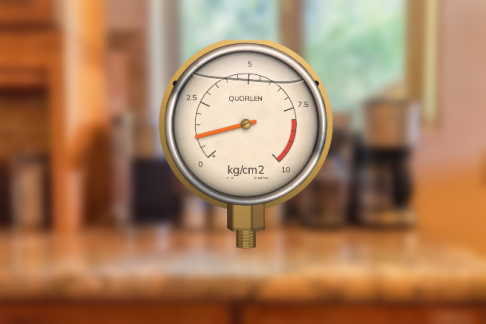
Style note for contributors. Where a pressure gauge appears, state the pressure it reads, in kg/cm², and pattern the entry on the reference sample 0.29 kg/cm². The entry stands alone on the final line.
1 kg/cm²
